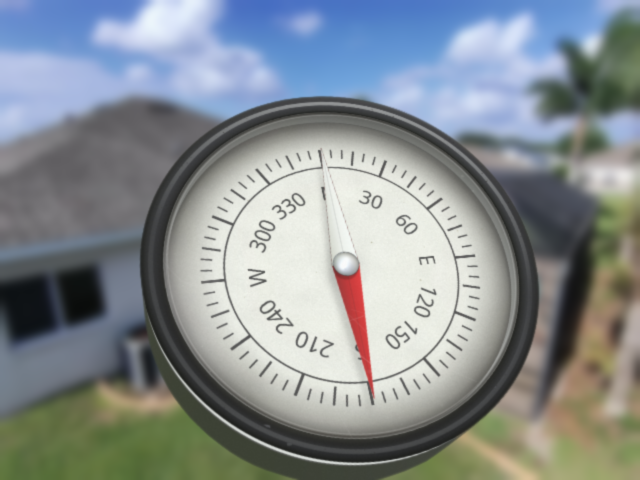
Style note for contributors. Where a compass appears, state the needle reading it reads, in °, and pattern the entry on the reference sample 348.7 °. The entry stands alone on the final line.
180 °
